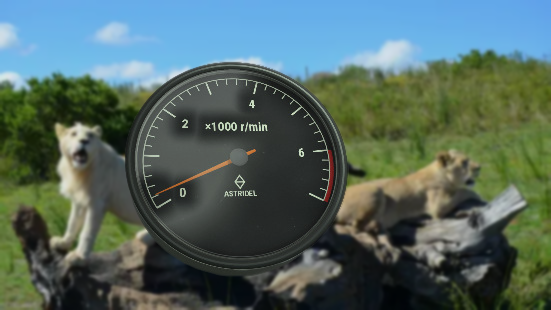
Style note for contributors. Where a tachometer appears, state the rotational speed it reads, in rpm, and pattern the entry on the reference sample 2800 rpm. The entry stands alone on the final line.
200 rpm
